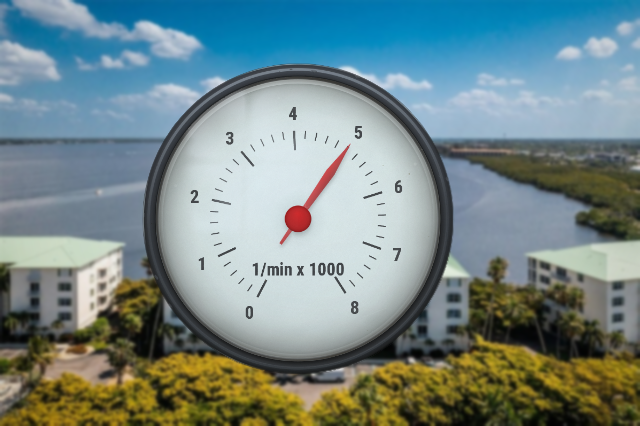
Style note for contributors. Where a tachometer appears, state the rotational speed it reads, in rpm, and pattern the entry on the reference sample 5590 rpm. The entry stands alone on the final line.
5000 rpm
